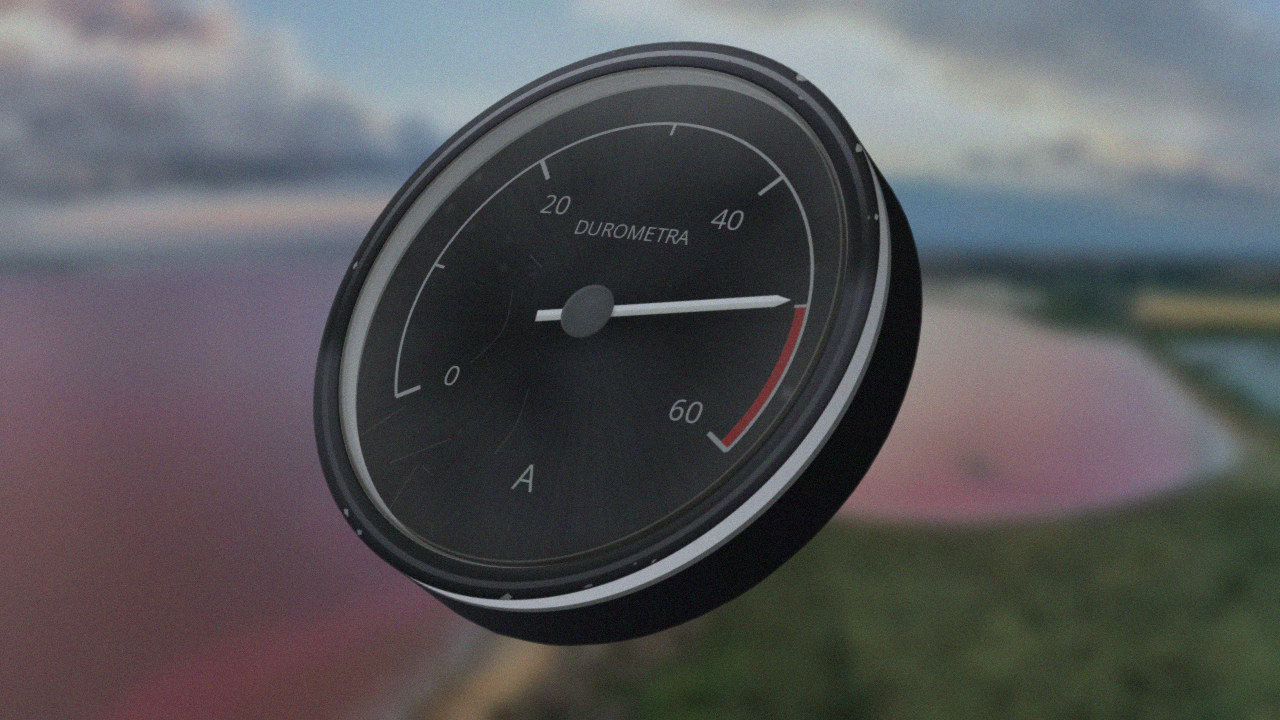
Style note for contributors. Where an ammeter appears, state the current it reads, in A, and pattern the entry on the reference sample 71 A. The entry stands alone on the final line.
50 A
